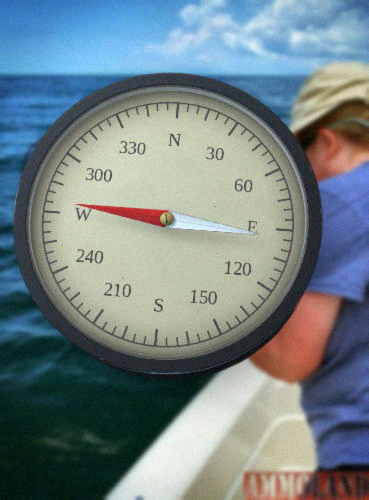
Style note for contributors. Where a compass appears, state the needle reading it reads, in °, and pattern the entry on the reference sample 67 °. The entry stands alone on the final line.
275 °
